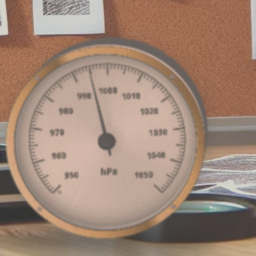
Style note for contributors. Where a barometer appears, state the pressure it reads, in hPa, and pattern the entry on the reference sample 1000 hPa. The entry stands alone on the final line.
995 hPa
